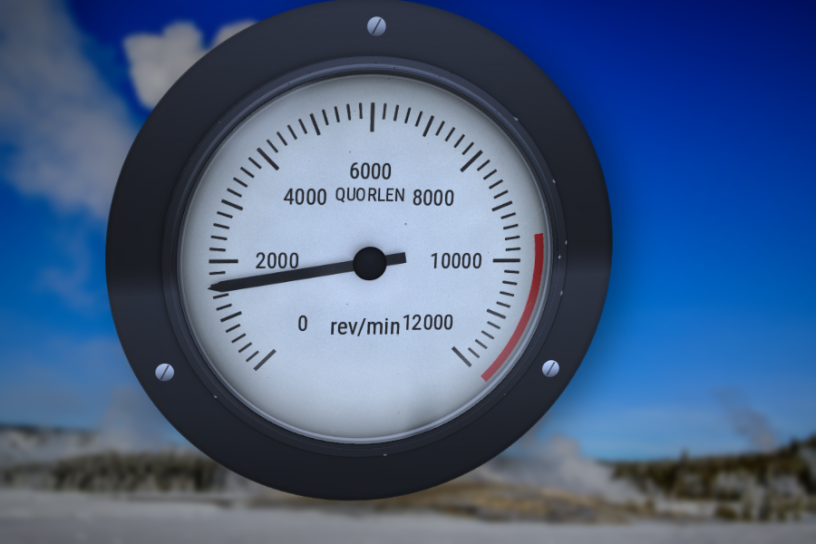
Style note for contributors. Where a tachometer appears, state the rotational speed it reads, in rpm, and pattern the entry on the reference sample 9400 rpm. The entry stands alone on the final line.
1600 rpm
